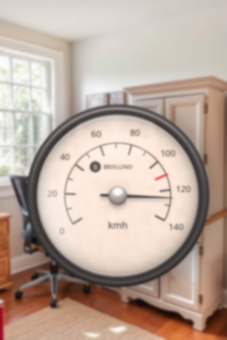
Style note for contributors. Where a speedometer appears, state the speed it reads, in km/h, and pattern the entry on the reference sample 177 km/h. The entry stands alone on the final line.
125 km/h
